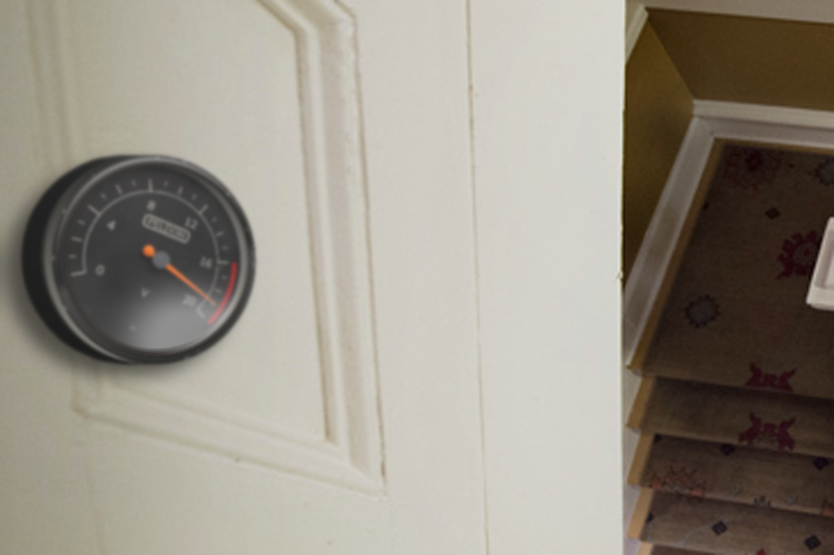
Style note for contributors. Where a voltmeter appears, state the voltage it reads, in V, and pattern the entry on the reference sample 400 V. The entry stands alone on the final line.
19 V
